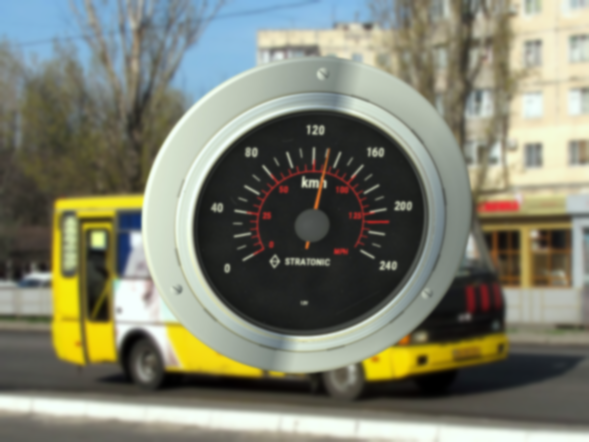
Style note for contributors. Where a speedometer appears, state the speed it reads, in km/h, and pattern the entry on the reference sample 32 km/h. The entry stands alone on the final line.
130 km/h
